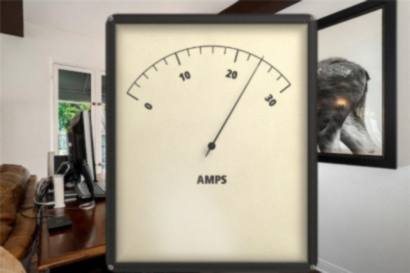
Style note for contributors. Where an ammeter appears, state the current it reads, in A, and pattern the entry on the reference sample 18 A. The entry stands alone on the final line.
24 A
